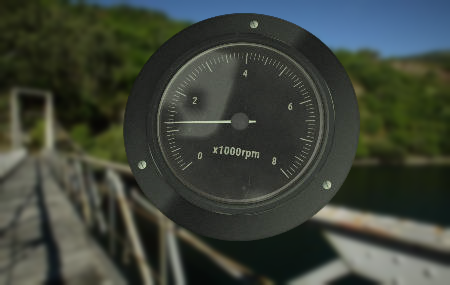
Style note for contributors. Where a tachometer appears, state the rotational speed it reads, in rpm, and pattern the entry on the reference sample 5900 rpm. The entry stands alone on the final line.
1200 rpm
